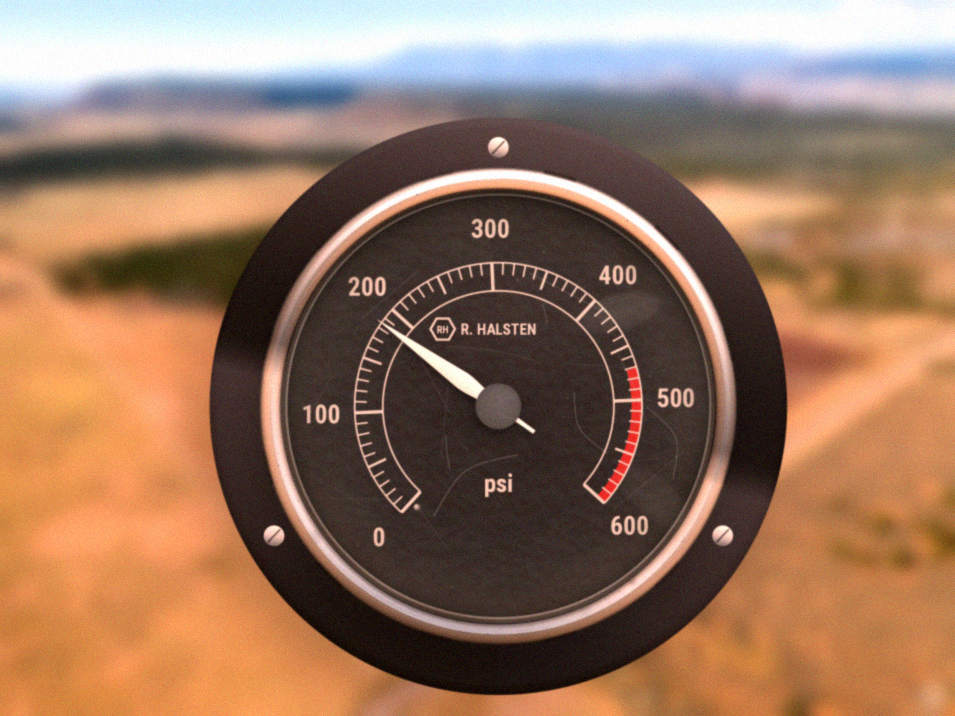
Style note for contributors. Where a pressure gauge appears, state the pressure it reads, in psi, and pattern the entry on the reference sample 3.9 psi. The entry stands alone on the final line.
185 psi
